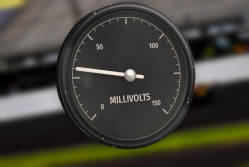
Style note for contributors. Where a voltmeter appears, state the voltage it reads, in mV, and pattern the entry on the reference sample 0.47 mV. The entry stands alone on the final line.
30 mV
